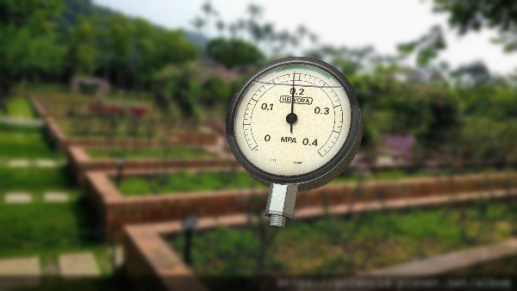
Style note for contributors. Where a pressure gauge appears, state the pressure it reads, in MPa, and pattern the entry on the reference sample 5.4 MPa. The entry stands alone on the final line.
0.19 MPa
